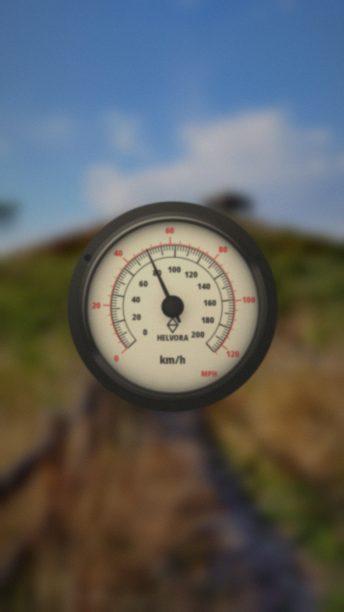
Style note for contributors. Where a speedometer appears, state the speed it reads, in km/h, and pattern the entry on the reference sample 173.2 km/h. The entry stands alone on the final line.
80 km/h
